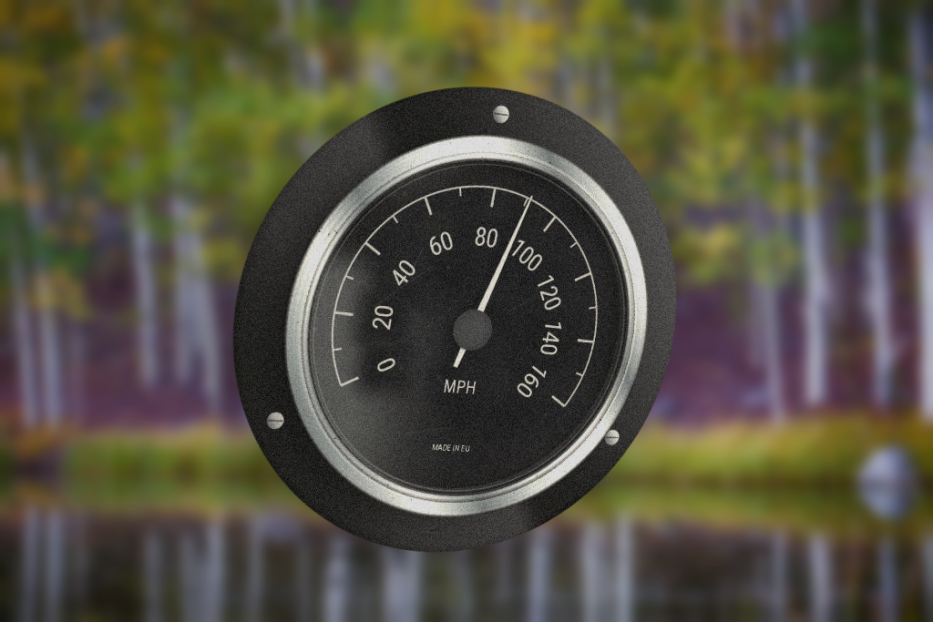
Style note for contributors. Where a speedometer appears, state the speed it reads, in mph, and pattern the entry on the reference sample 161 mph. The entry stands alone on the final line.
90 mph
